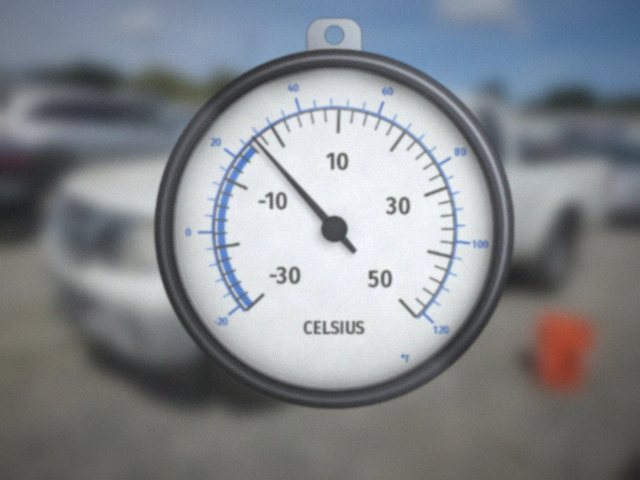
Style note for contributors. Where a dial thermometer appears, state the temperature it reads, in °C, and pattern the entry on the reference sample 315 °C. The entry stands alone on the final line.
-3 °C
